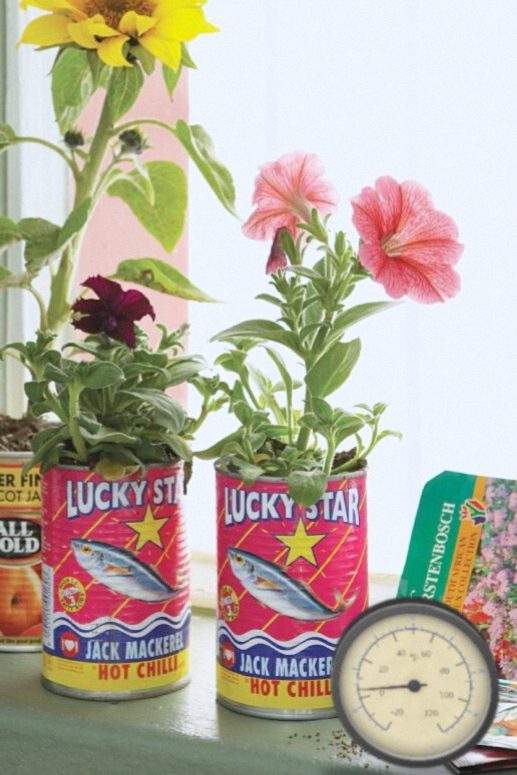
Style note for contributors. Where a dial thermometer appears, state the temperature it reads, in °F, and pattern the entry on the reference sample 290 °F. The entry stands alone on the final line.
5 °F
